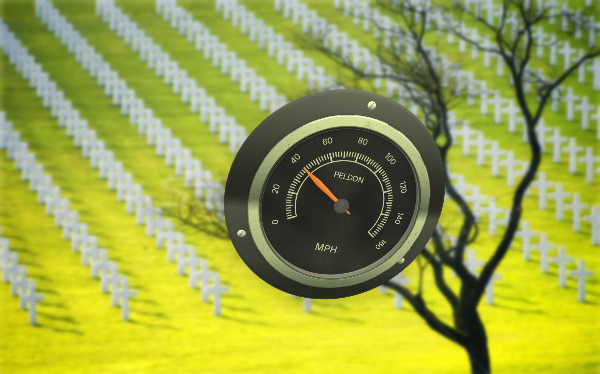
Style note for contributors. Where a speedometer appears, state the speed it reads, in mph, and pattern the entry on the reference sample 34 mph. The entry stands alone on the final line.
40 mph
